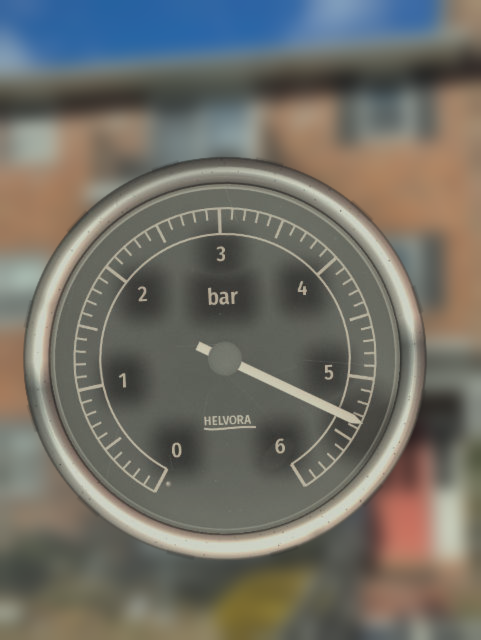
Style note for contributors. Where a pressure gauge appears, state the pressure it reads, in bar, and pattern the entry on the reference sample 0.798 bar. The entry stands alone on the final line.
5.35 bar
